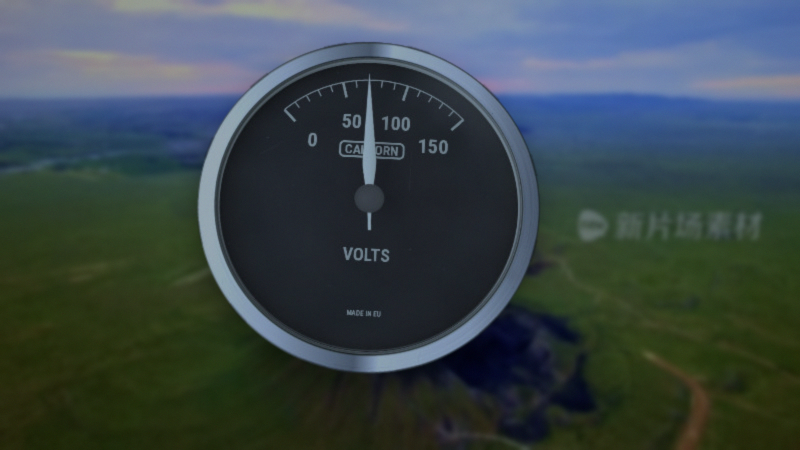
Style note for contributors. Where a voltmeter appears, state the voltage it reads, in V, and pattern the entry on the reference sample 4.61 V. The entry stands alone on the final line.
70 V
